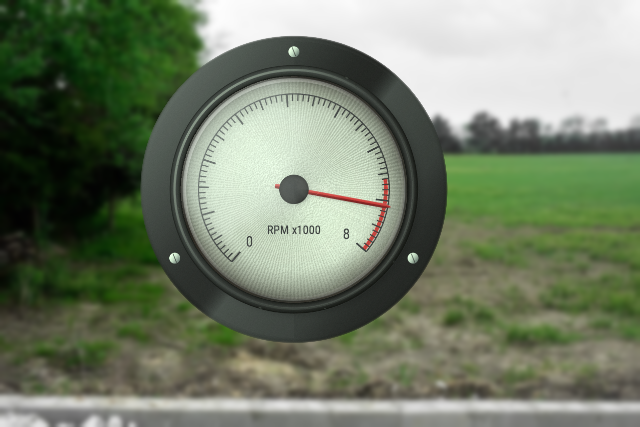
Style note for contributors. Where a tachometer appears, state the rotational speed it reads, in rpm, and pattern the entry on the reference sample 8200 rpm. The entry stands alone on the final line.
7100 rpm
